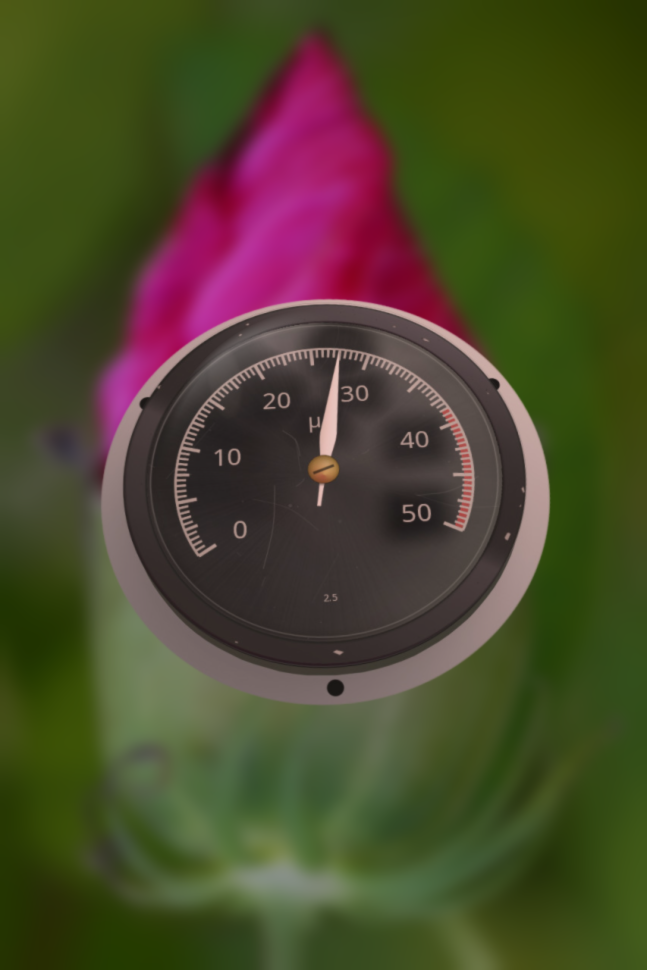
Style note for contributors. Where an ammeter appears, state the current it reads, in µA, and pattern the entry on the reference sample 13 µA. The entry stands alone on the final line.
27.5 µA
